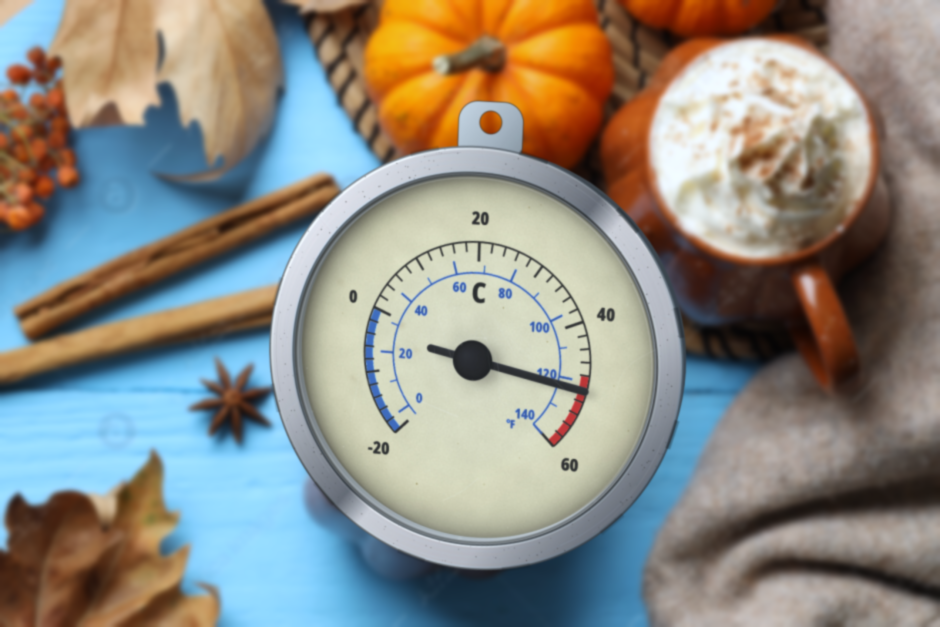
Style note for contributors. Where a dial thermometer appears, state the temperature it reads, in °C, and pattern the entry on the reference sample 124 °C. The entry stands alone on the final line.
50 °C
